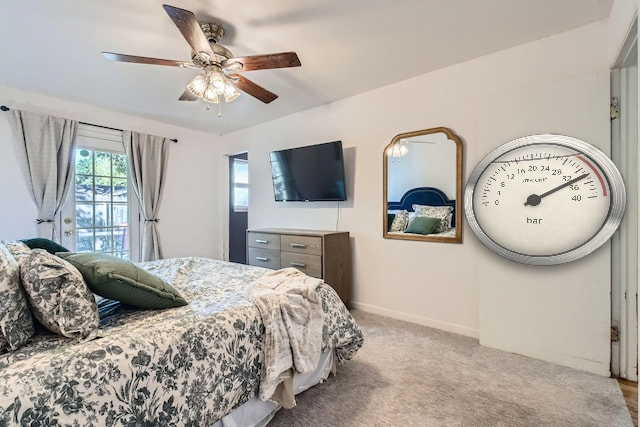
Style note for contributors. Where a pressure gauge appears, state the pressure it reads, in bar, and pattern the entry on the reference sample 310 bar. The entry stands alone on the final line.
34 bar
